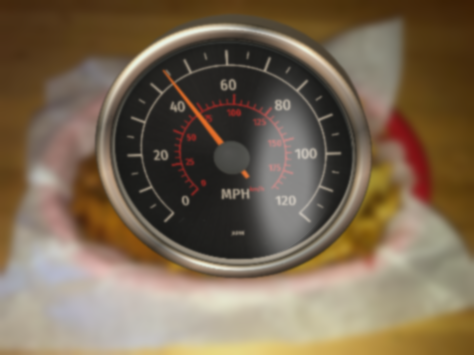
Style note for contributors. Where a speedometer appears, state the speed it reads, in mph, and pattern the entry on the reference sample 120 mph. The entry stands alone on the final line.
45 mph
